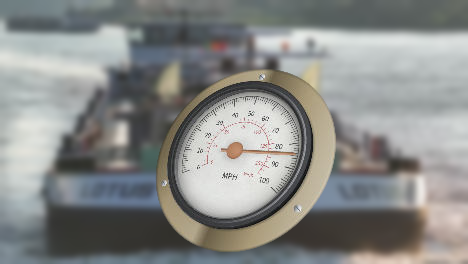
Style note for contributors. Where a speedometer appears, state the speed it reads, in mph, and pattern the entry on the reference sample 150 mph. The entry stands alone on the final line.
85 mph
